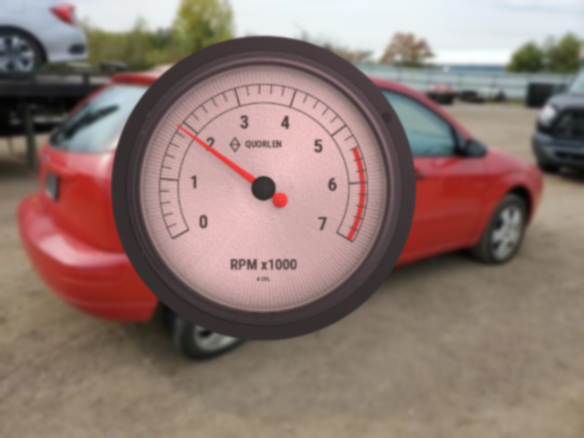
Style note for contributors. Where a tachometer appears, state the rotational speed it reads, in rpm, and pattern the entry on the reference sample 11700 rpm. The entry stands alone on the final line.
1900 rpm
